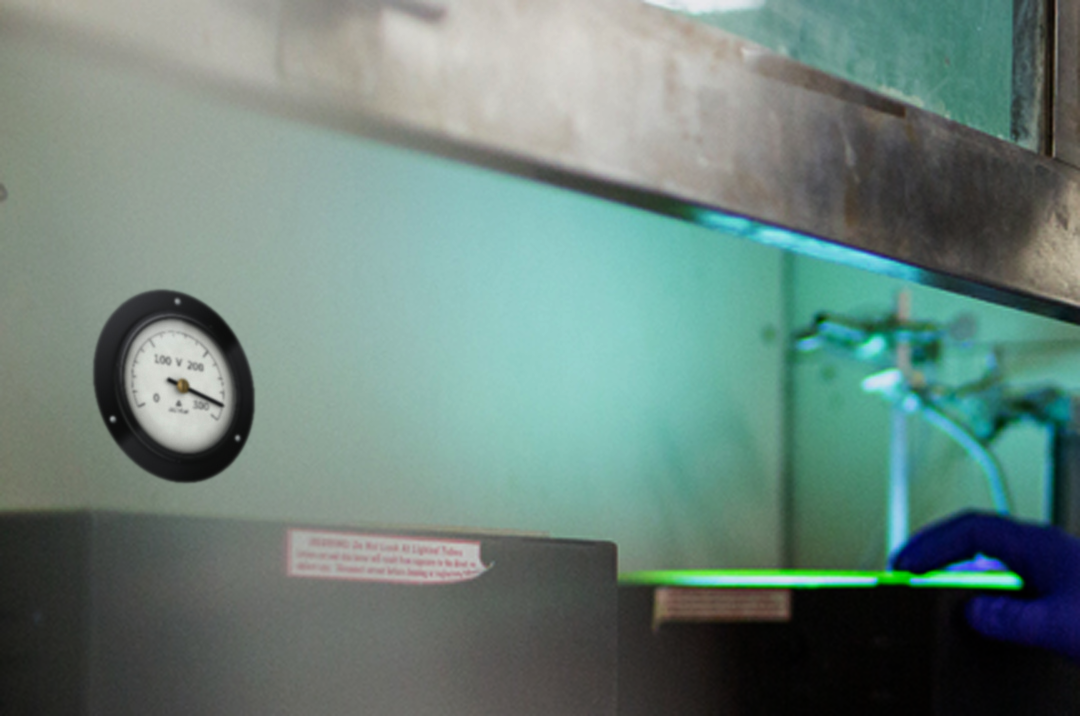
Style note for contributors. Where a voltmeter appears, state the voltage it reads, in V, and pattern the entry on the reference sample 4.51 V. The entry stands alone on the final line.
280 V
